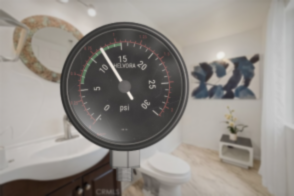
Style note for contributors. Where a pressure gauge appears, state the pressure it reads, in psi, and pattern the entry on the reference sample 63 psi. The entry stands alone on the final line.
12 psi
